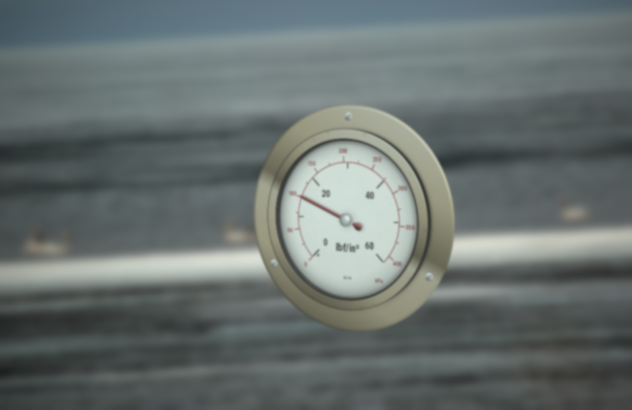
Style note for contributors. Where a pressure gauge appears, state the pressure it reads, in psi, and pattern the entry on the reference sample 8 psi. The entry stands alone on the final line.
15 psi
